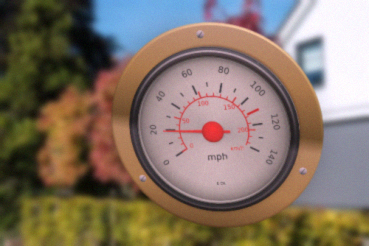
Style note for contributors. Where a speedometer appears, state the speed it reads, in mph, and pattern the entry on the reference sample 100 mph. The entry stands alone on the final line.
20 mph
